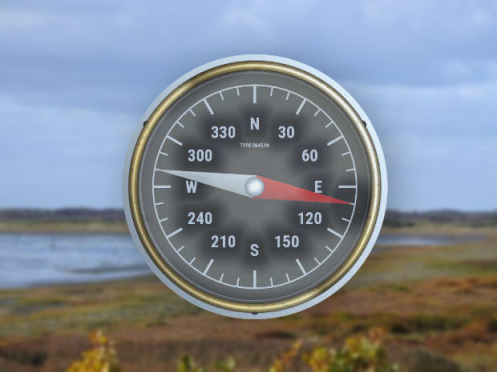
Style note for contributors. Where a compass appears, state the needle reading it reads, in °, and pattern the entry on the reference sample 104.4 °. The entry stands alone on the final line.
100 °
